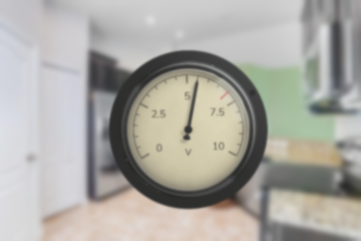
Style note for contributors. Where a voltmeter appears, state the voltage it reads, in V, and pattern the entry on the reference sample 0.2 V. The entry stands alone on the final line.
5.5 V
